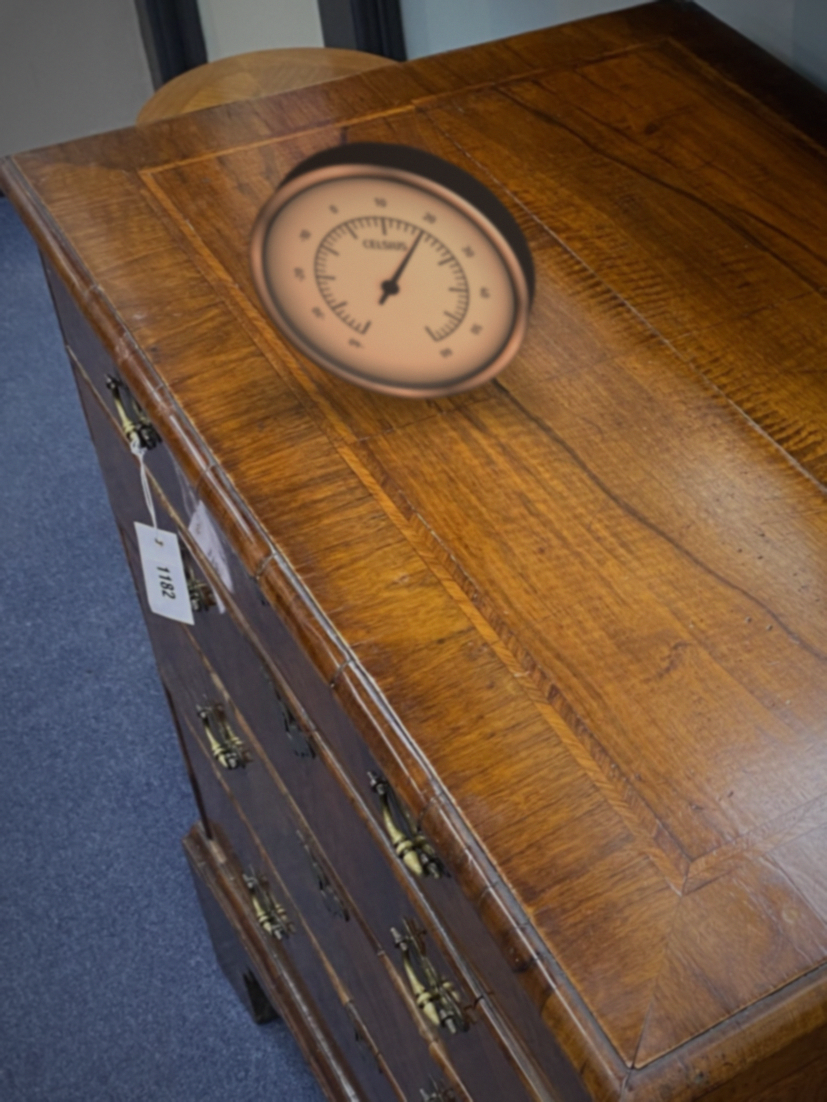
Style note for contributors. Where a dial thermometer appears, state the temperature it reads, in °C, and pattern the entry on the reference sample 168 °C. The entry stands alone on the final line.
20 °C
